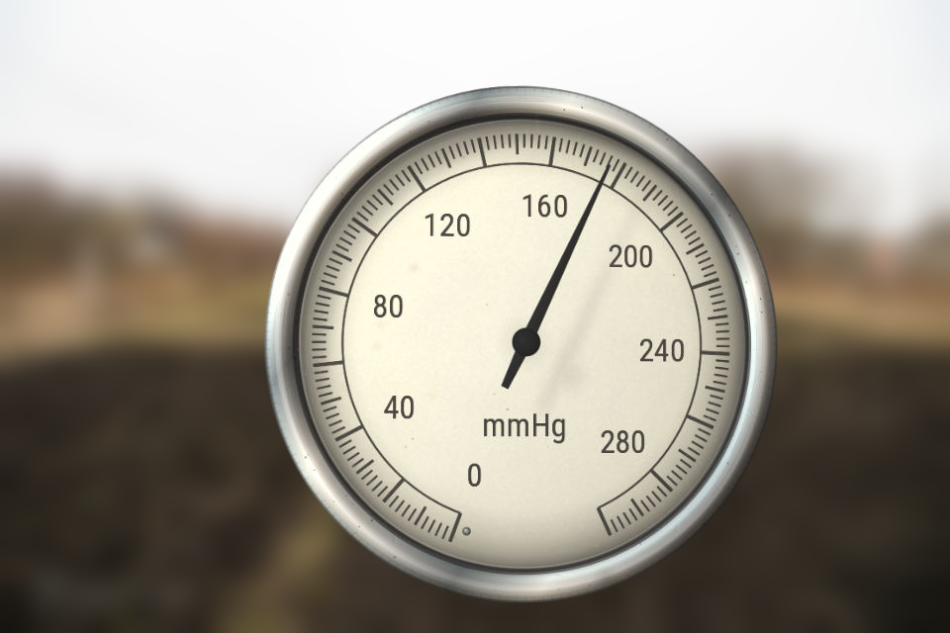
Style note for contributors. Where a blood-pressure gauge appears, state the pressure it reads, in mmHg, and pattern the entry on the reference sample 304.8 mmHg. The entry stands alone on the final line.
176 mmHg
